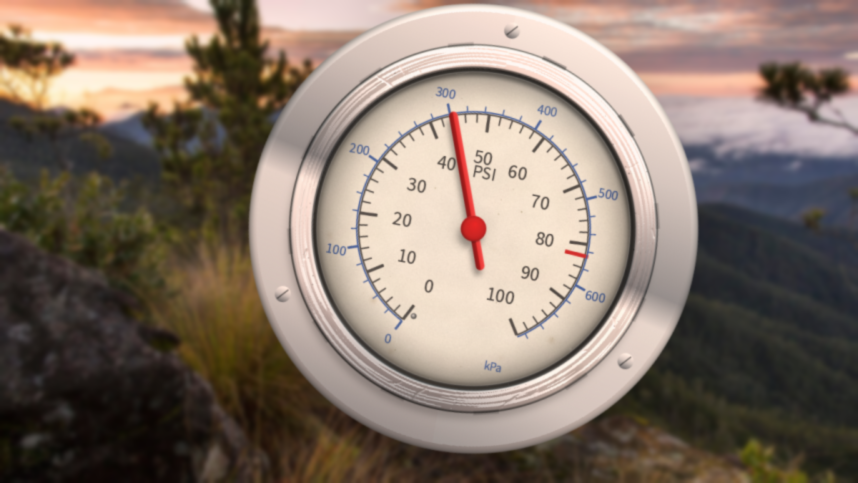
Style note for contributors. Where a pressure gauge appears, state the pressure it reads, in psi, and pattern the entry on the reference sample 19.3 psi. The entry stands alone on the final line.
44 psi
